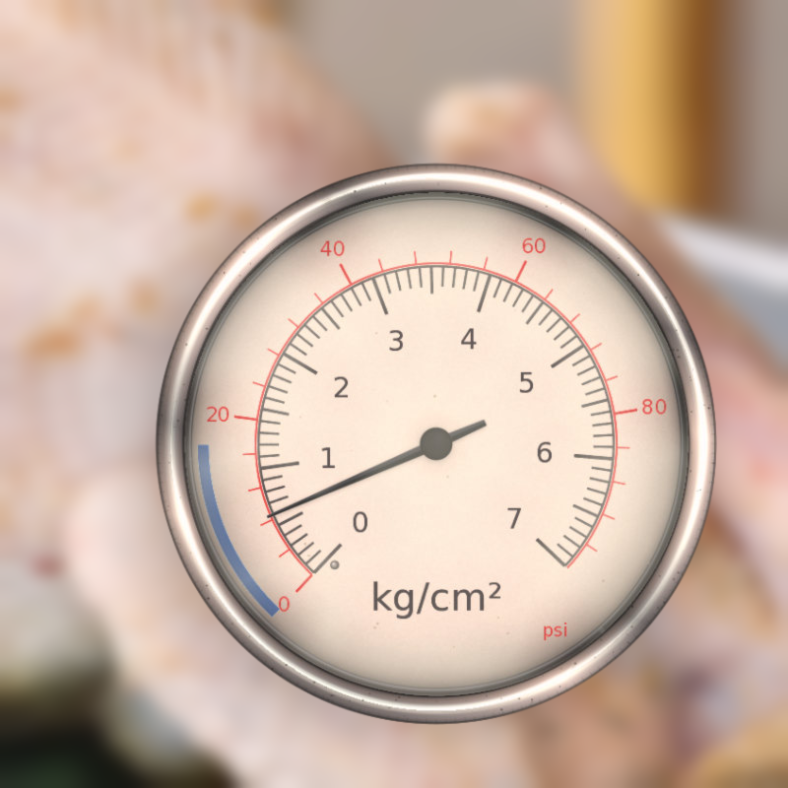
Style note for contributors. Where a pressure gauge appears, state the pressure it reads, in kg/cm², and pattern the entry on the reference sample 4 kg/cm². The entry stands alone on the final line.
0.6 kg/cm²
